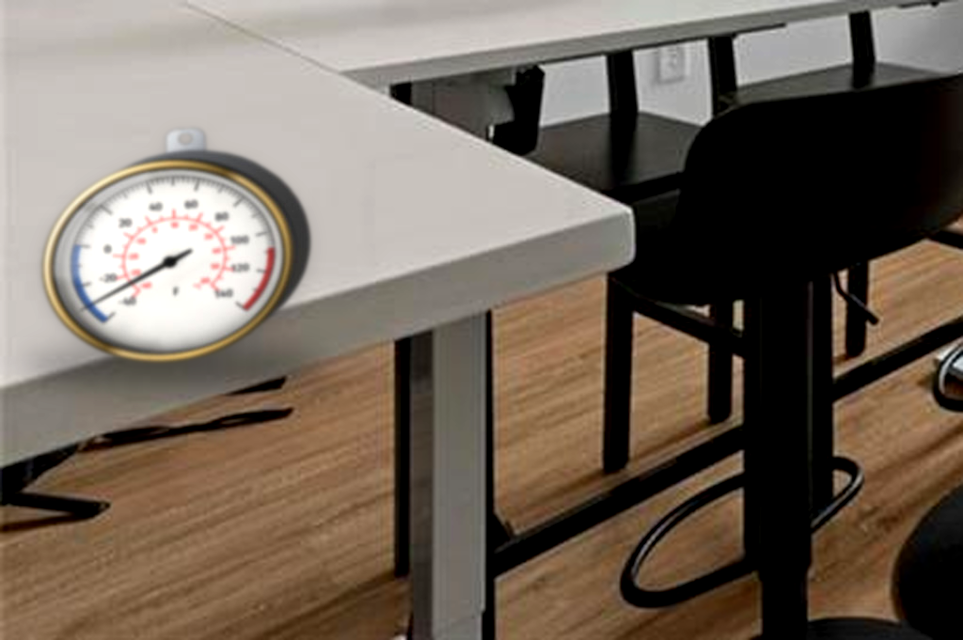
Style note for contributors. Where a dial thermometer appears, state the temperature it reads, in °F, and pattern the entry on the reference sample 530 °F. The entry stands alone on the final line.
-30 °F
